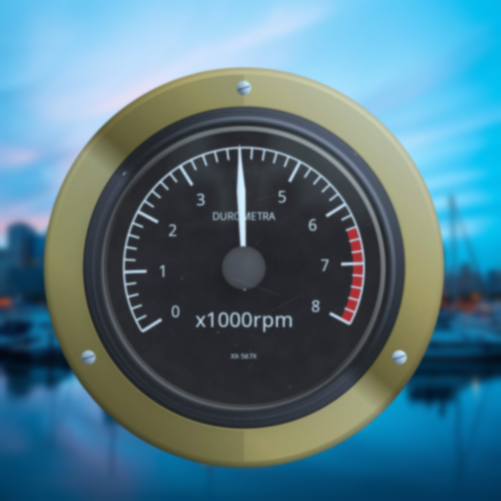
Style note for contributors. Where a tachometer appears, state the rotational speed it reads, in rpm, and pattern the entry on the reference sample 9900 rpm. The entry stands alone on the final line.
4000 rpm
